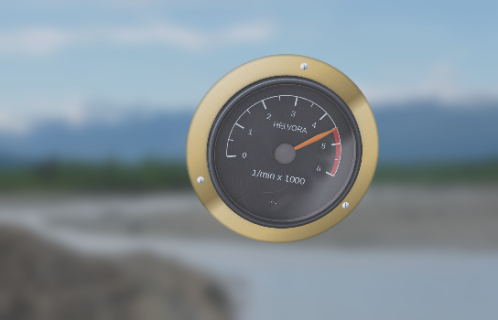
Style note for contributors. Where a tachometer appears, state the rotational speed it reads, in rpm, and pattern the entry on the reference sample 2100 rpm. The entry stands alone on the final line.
4500 rpm
